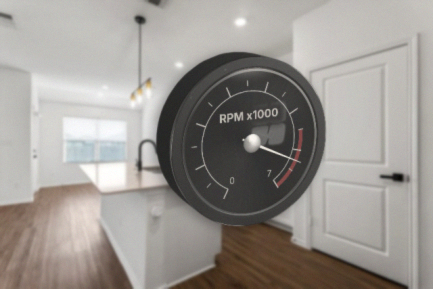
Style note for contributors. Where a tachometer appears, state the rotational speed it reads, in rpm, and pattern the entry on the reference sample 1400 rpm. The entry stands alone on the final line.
6250 rpm
